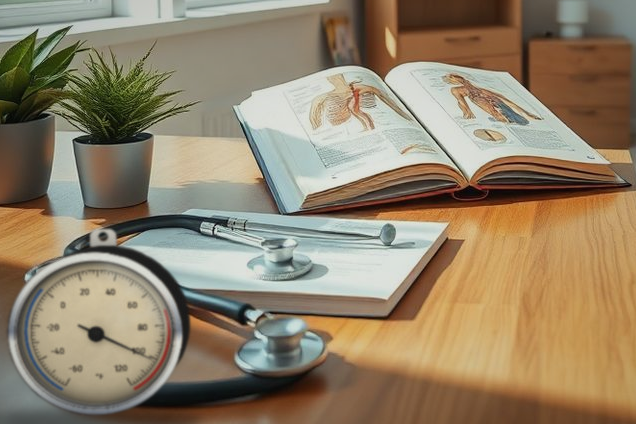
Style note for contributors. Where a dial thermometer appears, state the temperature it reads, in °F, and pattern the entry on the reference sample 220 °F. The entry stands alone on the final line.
100 °F
